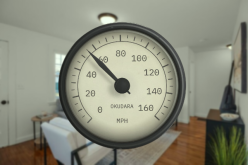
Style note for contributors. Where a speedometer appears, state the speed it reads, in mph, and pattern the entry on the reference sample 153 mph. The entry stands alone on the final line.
55 mph
